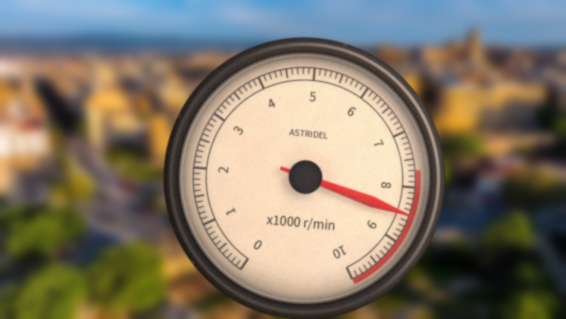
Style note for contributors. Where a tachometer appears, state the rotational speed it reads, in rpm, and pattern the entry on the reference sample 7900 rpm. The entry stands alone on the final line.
8500 rpm
